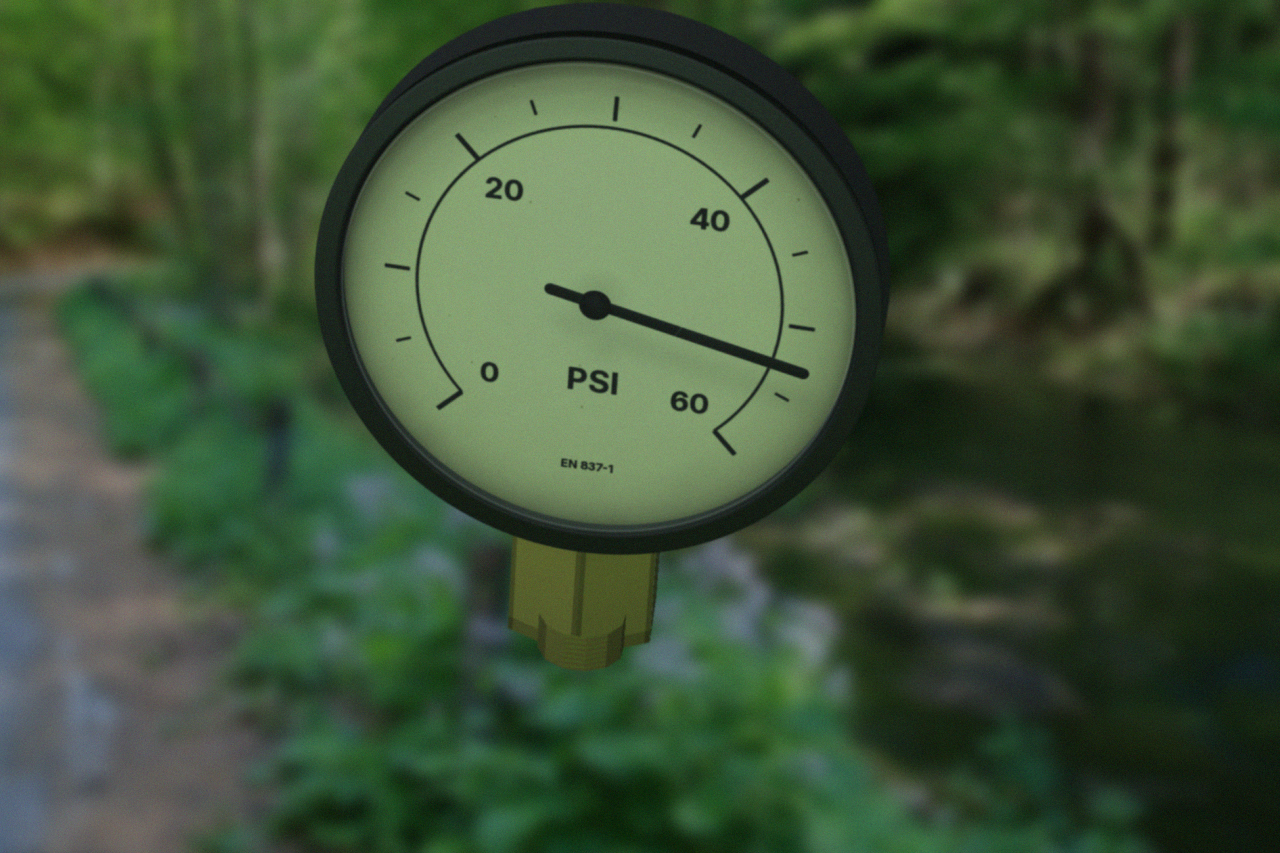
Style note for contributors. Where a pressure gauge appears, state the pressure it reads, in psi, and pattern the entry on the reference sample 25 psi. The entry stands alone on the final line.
52.5 psi
